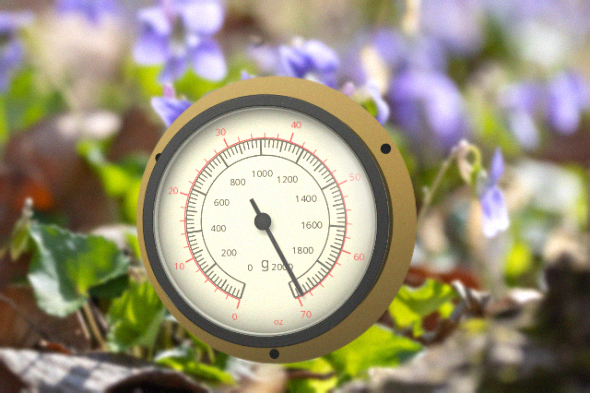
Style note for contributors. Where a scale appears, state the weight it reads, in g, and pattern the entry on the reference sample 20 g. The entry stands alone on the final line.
1960 g
